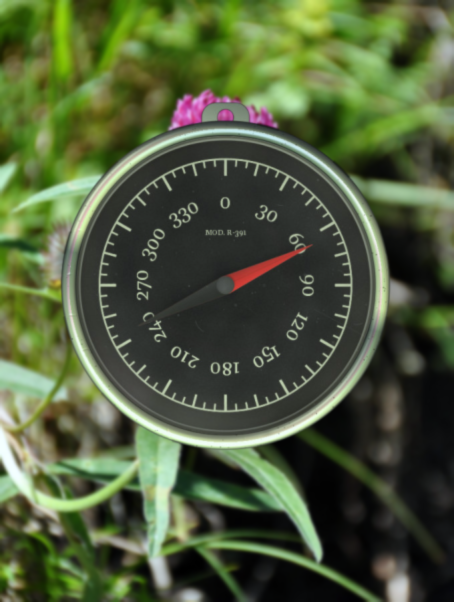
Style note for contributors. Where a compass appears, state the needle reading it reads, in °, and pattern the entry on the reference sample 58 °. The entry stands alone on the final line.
65 °
